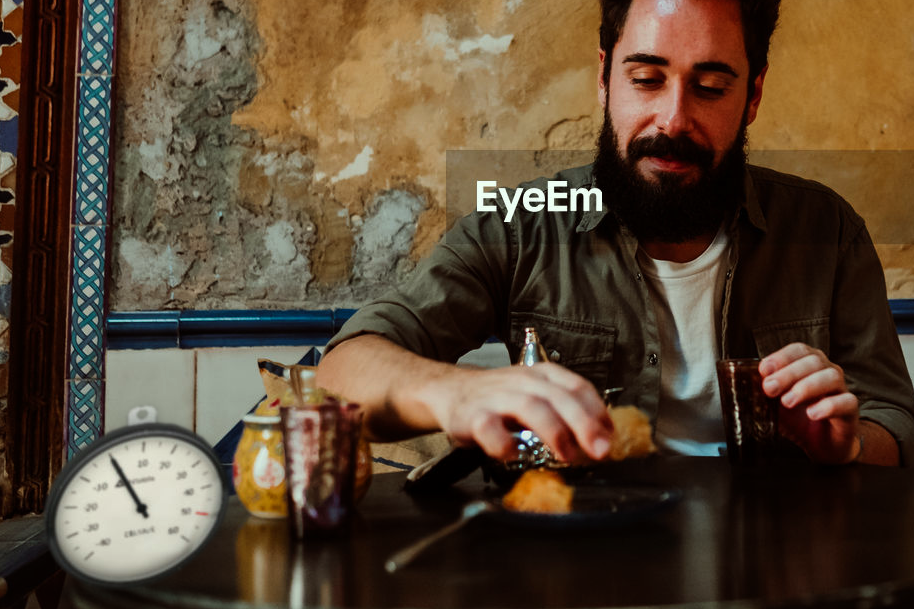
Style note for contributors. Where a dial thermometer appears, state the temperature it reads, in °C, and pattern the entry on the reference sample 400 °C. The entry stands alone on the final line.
0 °C
